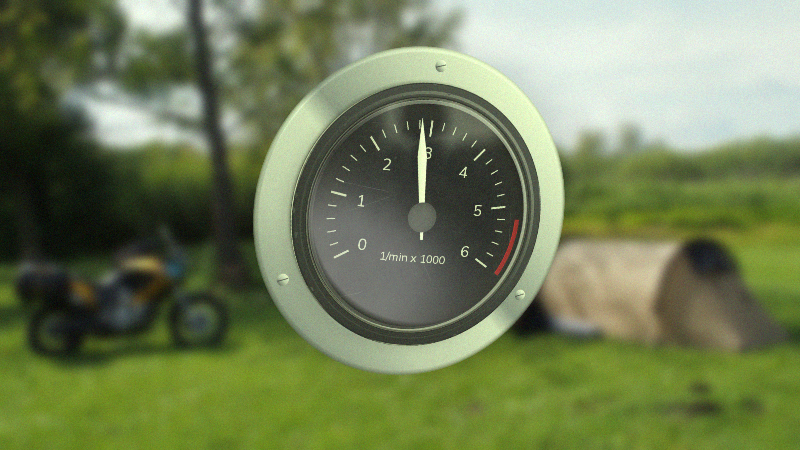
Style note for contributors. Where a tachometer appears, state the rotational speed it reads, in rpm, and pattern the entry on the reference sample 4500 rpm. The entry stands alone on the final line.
2800 rpm
